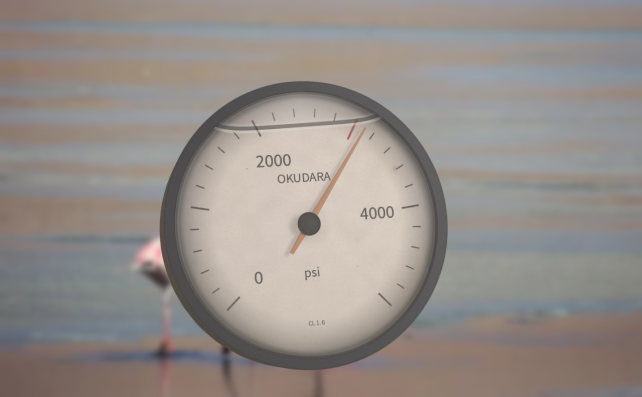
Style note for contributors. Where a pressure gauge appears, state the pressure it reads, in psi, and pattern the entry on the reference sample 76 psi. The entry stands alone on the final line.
3100 psi
